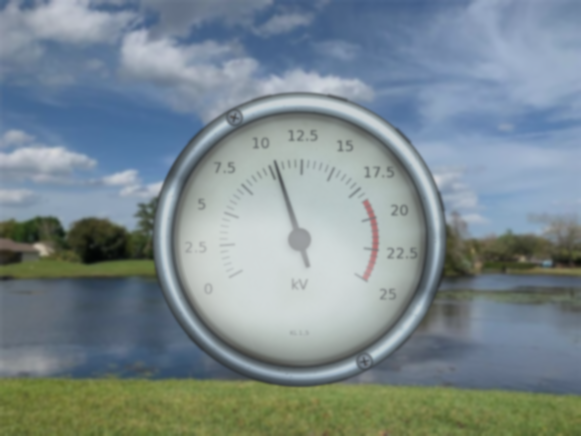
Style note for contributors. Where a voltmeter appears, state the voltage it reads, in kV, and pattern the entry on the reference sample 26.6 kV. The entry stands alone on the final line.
10.5 kV
